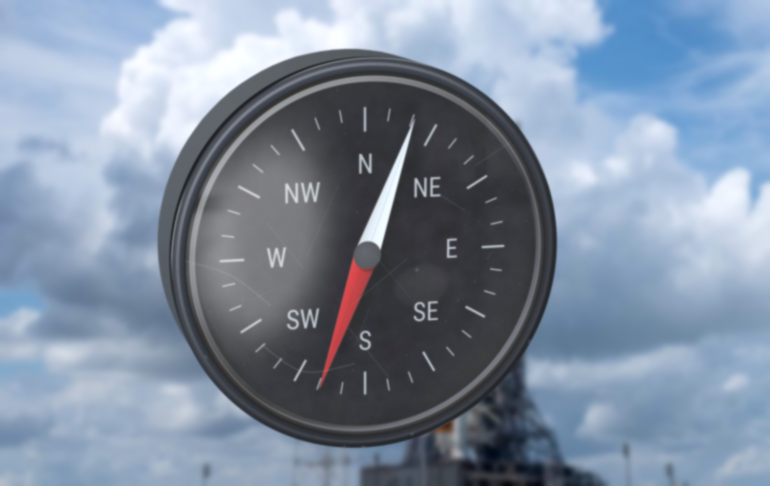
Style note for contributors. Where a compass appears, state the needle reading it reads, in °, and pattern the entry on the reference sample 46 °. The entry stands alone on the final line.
200 °
